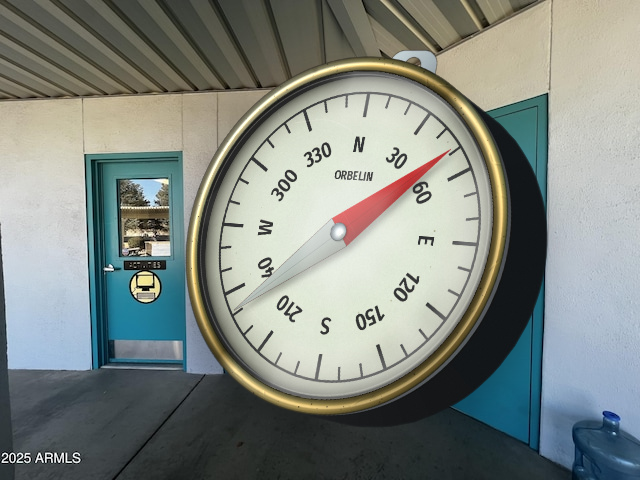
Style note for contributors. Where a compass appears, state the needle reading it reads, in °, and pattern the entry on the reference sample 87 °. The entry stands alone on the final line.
50 °
